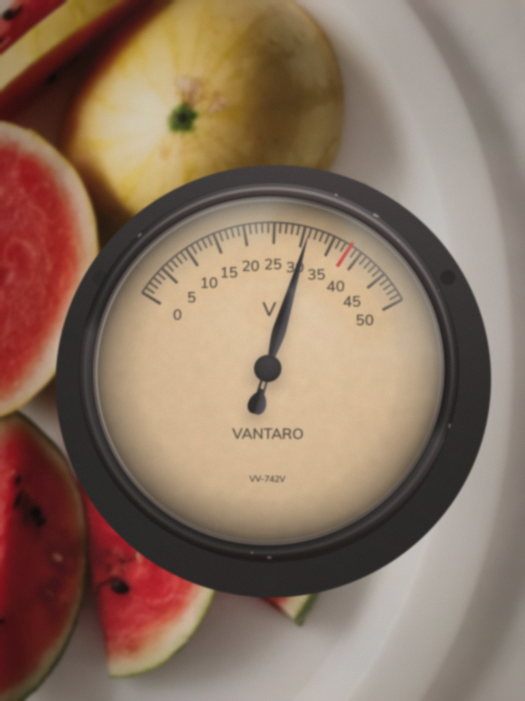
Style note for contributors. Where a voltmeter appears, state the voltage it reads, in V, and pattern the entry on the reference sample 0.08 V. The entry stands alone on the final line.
31 V
